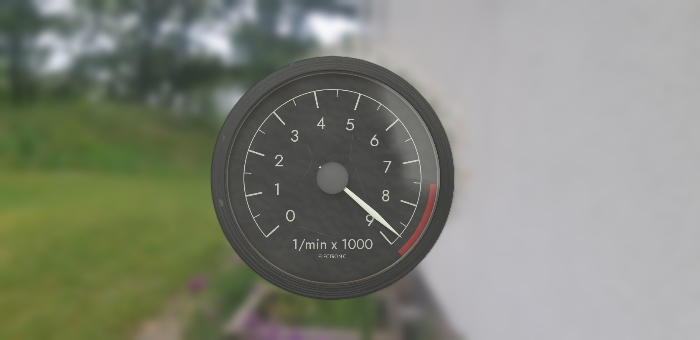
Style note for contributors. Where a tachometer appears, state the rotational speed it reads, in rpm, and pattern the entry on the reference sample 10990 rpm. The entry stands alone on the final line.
8750 rpm
